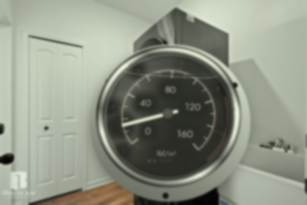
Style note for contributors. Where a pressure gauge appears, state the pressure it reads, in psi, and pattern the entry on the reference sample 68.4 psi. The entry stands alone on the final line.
15 psi
